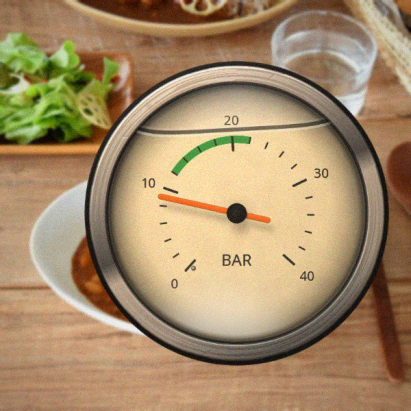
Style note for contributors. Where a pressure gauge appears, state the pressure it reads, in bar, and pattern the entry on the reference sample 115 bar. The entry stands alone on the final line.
9 bar
